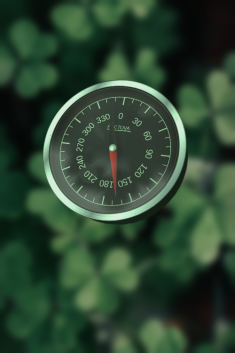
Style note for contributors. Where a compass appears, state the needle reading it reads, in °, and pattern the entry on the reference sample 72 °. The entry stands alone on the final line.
165 °
